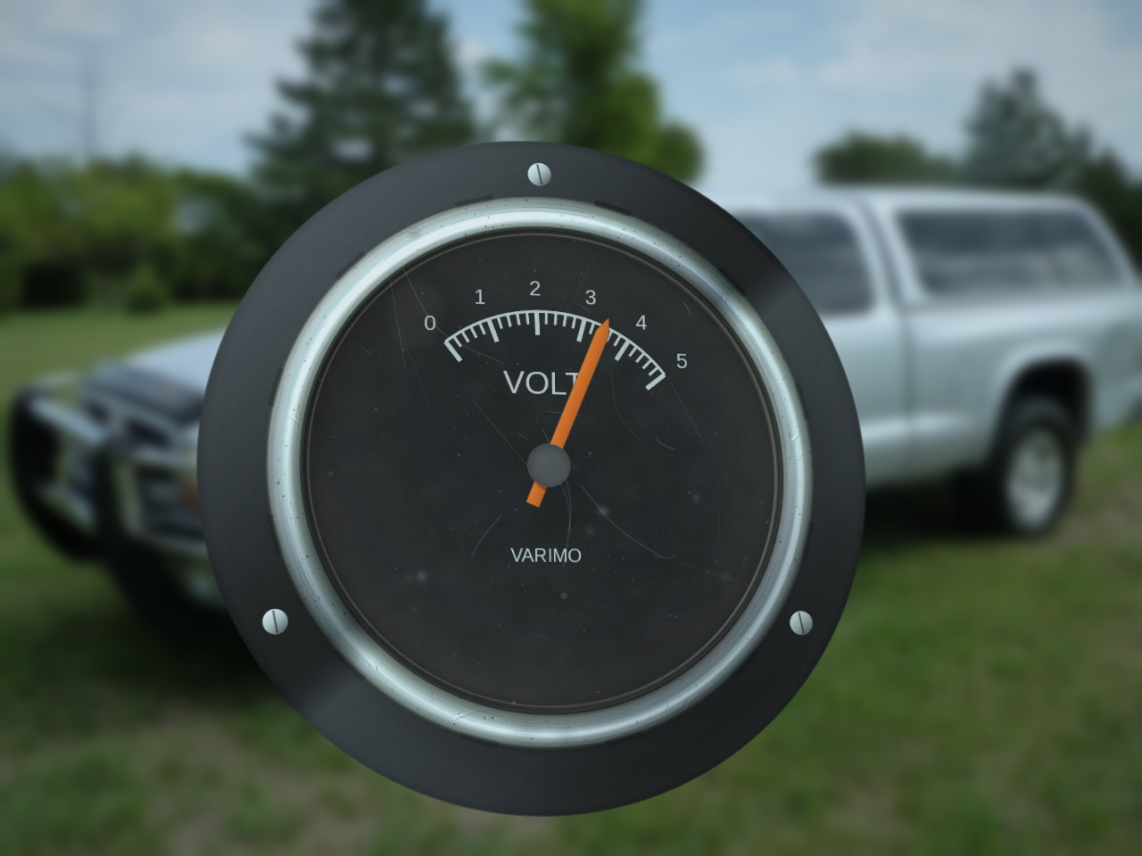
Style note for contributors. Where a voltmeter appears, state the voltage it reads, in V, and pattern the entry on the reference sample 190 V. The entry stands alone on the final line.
3.4 V
